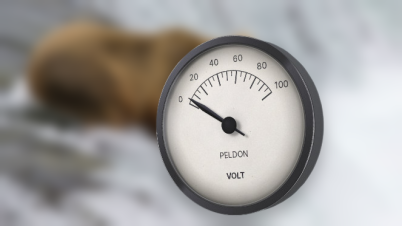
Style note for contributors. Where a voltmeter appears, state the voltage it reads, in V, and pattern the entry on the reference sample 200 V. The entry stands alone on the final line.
5 V
